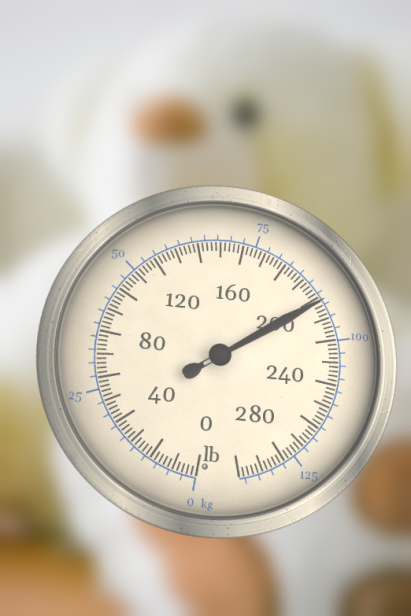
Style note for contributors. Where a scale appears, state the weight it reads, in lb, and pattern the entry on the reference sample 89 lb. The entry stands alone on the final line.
202 lb
